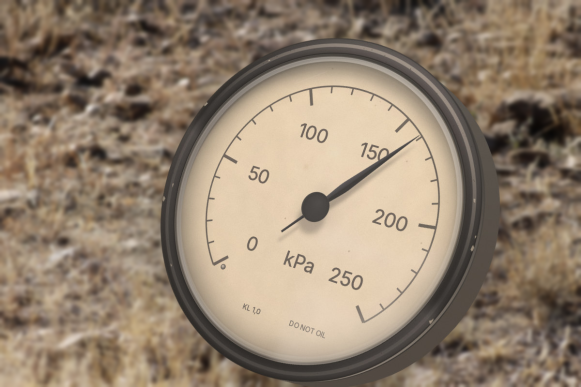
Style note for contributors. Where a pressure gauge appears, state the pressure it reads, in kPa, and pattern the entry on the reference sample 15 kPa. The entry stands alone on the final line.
160 kPa
